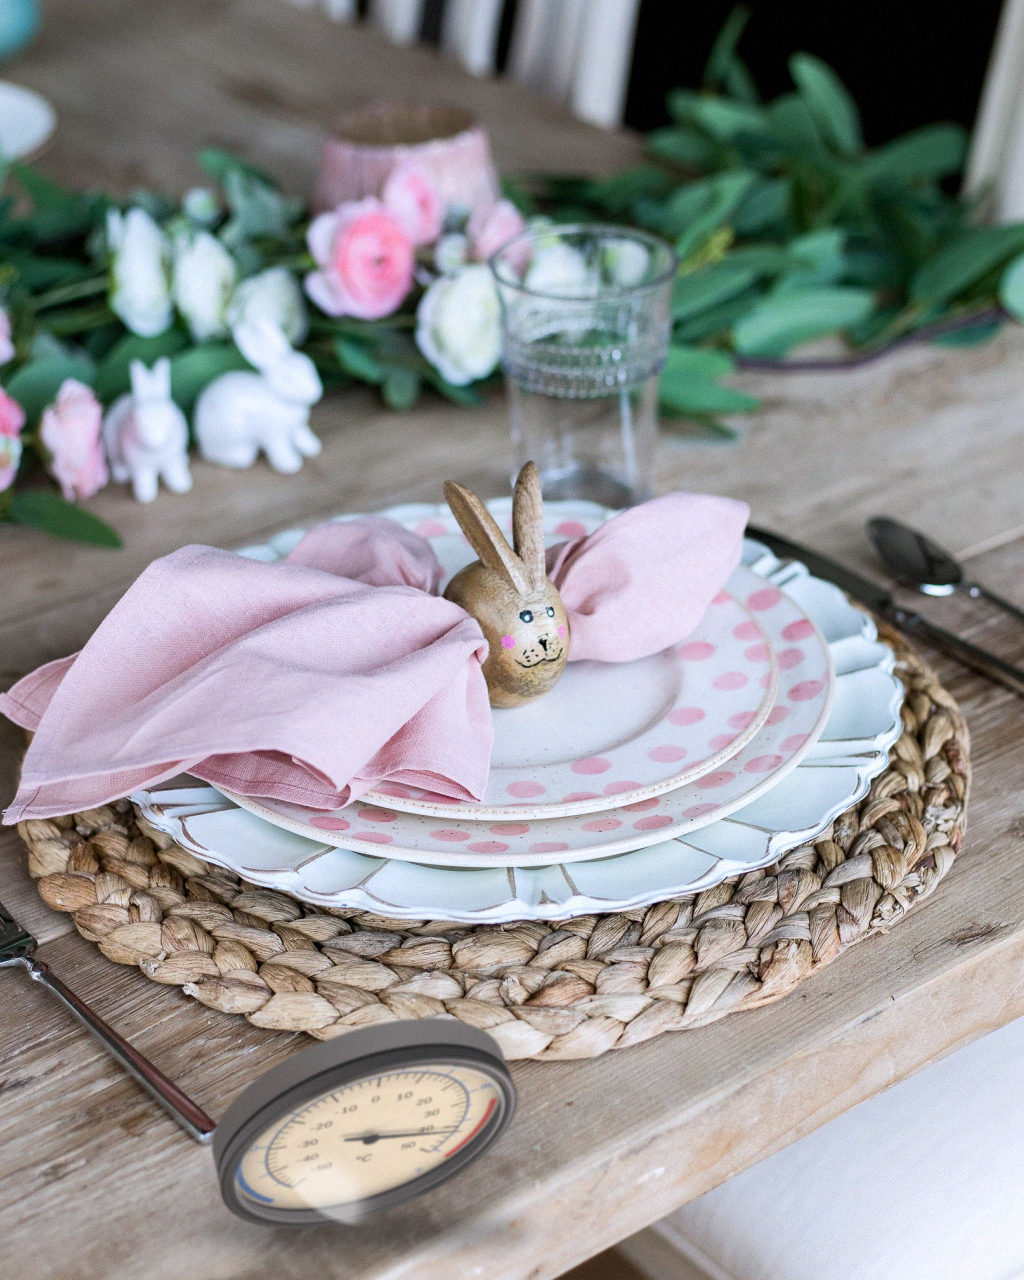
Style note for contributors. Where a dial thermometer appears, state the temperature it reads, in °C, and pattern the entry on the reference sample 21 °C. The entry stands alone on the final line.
40 °C
